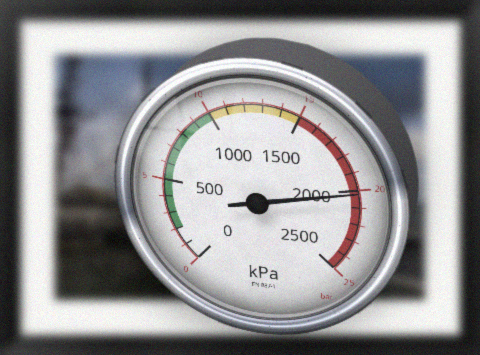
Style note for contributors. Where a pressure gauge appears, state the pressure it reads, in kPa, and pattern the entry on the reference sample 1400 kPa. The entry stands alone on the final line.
2000 kPa
